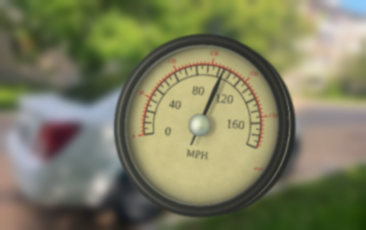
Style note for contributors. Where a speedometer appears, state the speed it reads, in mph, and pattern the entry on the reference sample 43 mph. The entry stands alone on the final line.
105 mph
